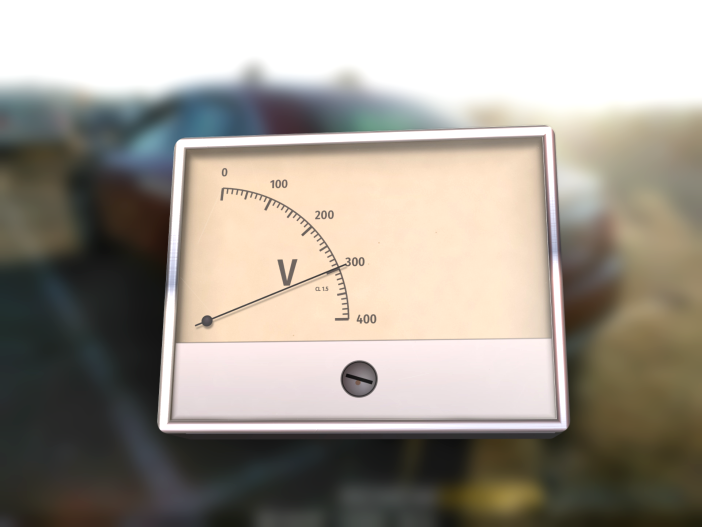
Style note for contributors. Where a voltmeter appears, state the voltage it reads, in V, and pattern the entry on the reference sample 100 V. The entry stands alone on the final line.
300 V
